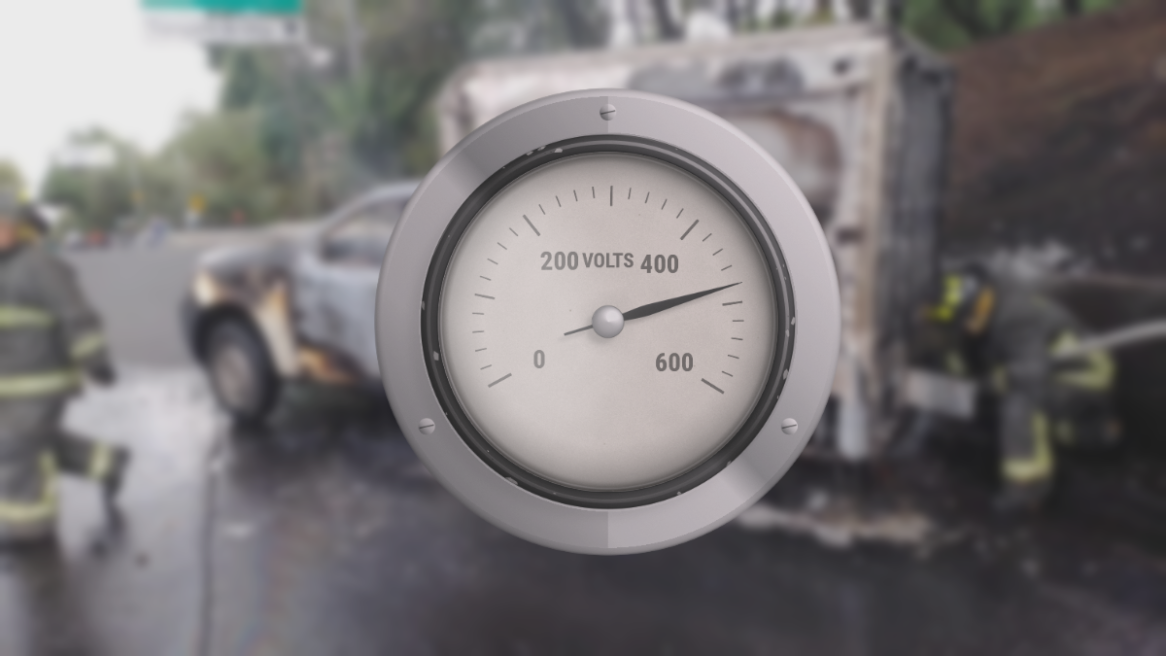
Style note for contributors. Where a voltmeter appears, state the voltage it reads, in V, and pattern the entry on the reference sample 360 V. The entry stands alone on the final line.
480 V
